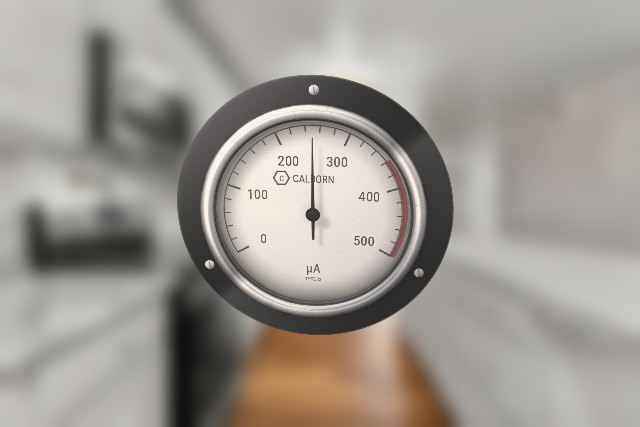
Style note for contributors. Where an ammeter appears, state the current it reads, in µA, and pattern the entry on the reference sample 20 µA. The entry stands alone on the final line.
250 µA
